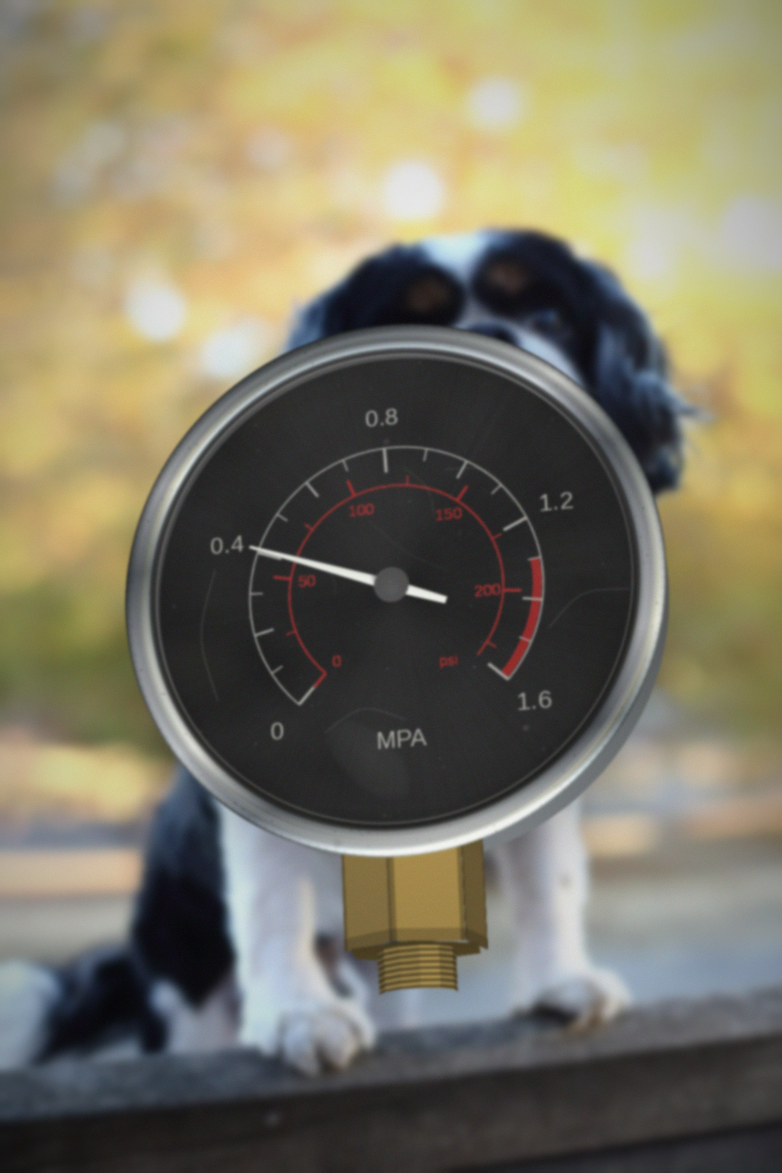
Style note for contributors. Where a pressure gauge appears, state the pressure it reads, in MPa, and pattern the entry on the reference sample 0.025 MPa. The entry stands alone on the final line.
0.4 MPa
